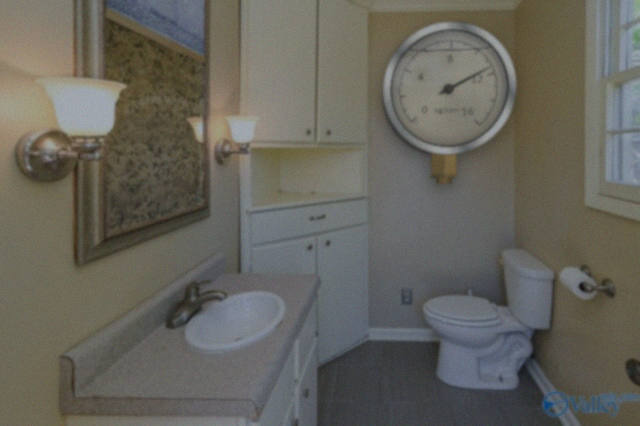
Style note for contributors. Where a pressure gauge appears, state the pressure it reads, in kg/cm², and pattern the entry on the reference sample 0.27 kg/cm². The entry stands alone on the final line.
11.5 kg/cm²
